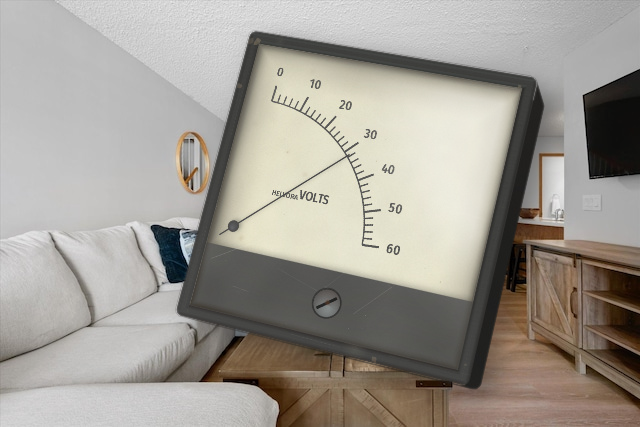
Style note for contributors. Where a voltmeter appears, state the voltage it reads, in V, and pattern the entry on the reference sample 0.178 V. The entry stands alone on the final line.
32 V
